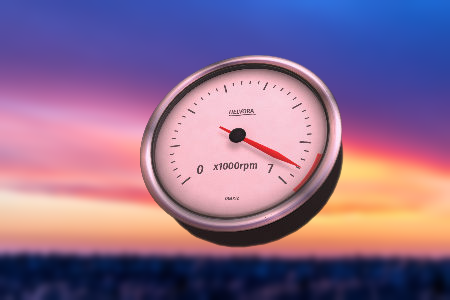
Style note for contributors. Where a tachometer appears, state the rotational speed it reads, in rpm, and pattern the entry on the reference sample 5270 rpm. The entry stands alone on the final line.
6600 rpm
